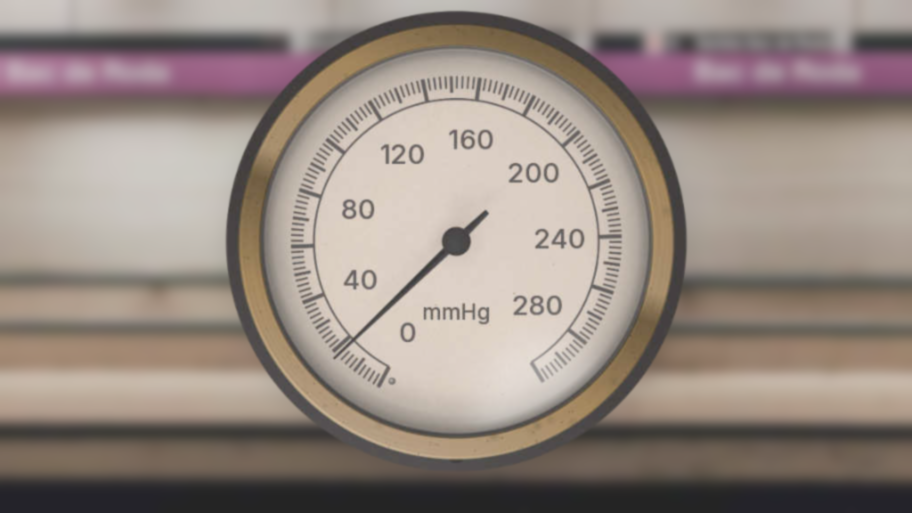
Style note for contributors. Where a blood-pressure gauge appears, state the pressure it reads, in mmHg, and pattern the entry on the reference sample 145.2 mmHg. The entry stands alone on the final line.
18 mmHg
